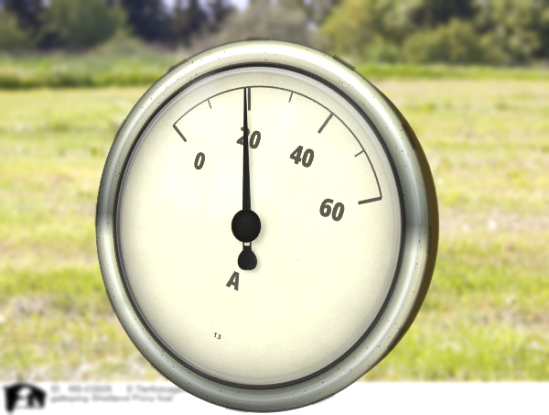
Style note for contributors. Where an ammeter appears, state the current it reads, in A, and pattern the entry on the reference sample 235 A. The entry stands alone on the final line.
20 A
